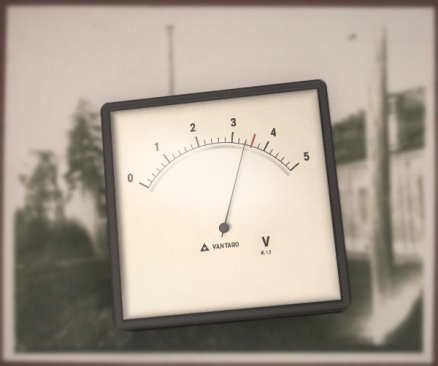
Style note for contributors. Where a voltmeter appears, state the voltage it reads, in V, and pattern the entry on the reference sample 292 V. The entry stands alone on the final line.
3.4 V
